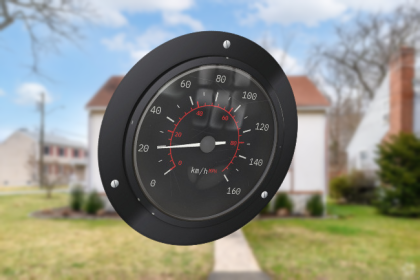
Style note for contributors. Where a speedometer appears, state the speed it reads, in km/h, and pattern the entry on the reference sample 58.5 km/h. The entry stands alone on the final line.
20 km/h
